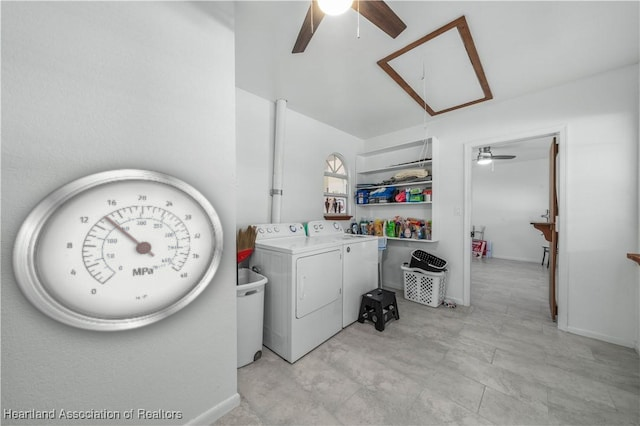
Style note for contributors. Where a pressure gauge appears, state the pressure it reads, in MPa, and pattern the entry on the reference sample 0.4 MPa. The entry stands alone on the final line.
14 MPa
